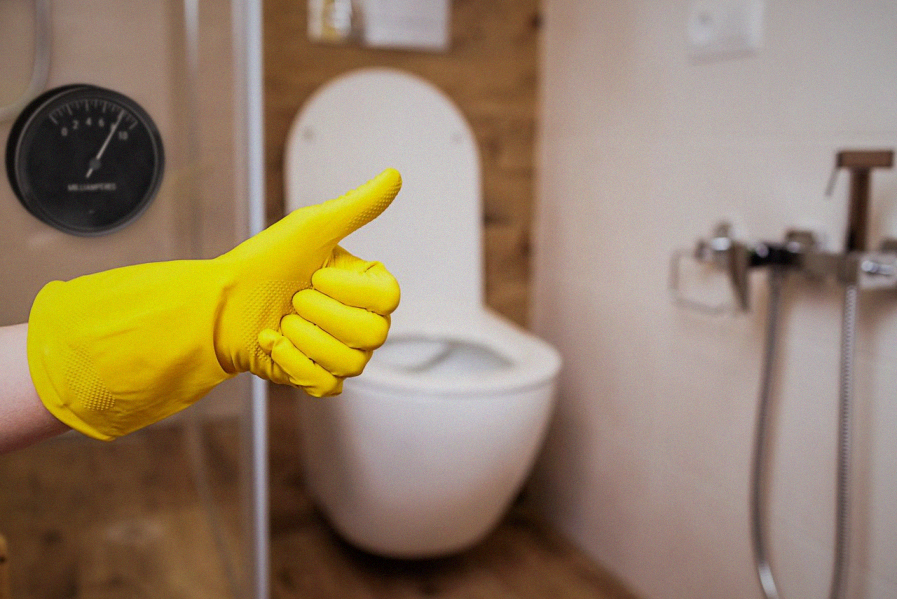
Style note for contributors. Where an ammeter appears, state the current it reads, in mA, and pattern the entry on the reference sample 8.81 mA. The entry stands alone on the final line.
8 mA
